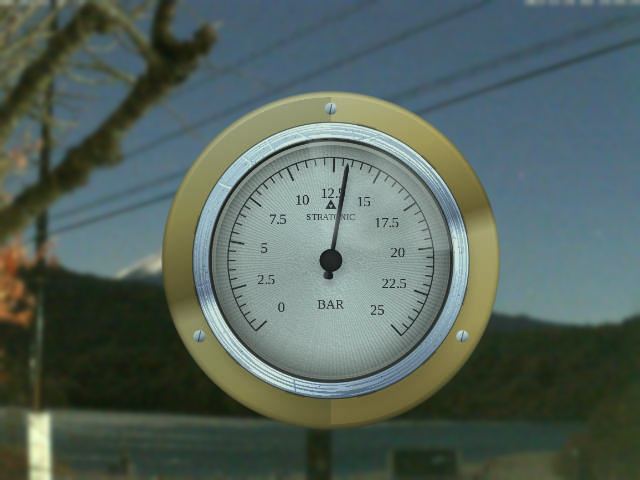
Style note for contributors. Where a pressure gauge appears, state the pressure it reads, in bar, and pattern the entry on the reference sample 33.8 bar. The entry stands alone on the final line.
13.25 bar
